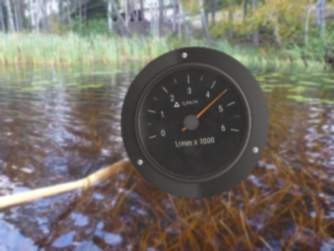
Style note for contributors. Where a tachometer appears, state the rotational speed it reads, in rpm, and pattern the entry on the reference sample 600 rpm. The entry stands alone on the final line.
4500 rpm
